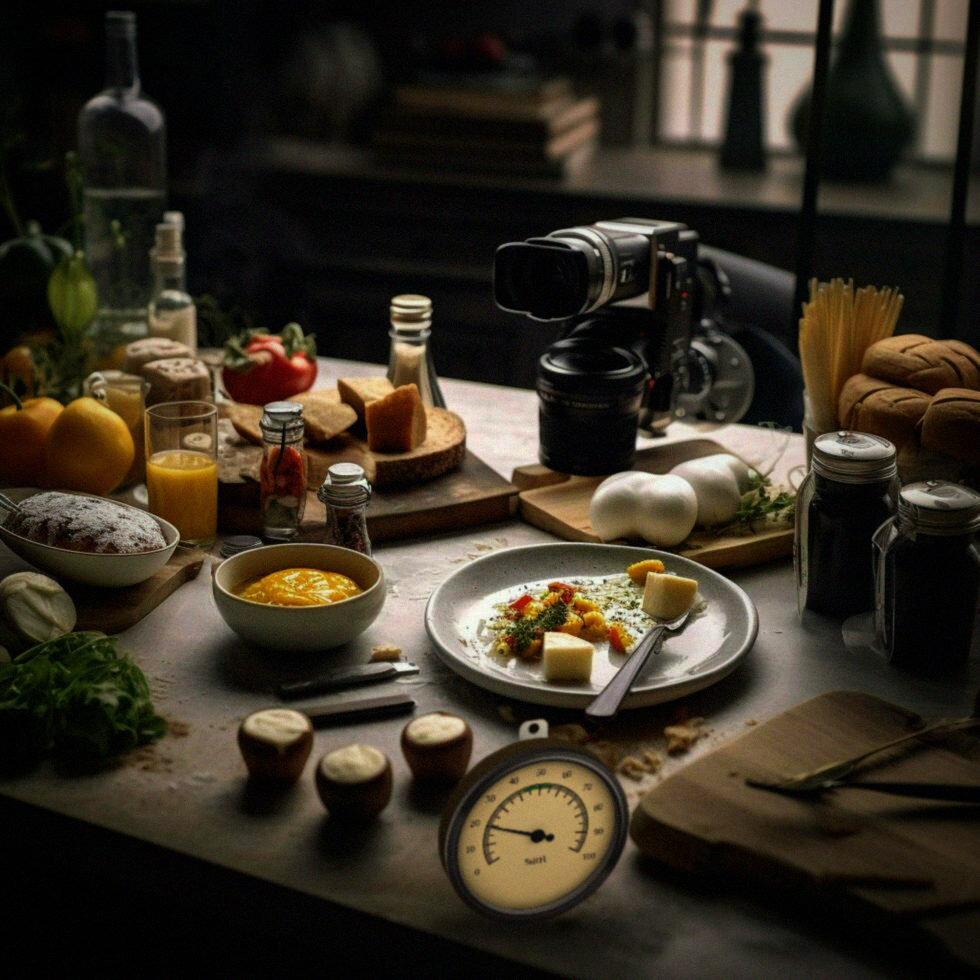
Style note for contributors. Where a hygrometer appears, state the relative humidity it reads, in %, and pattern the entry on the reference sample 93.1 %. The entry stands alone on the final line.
20 %
